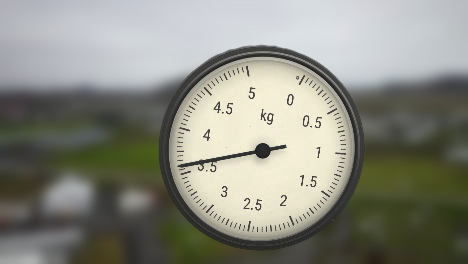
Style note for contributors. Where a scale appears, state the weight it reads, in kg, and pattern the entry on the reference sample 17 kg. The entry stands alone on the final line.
3.6 kg
